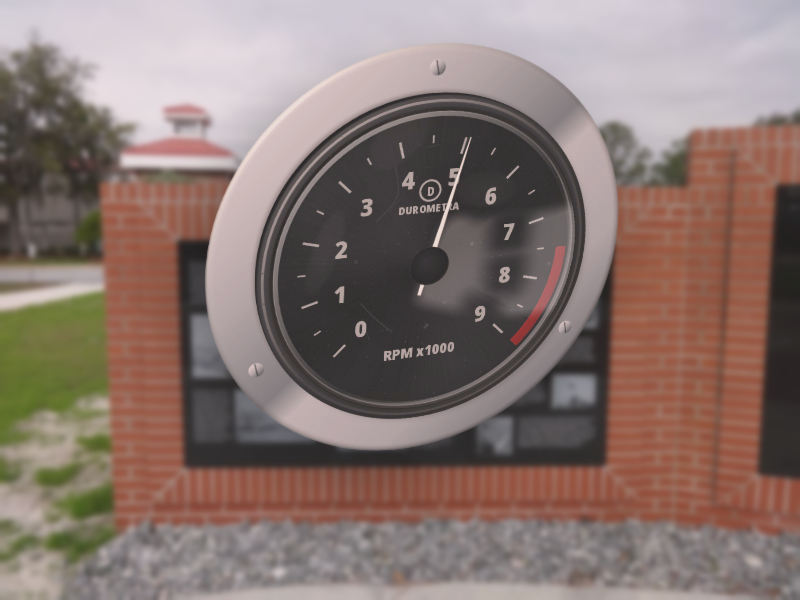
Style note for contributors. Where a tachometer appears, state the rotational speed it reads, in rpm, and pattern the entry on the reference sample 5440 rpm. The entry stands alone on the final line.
5000 rpm
